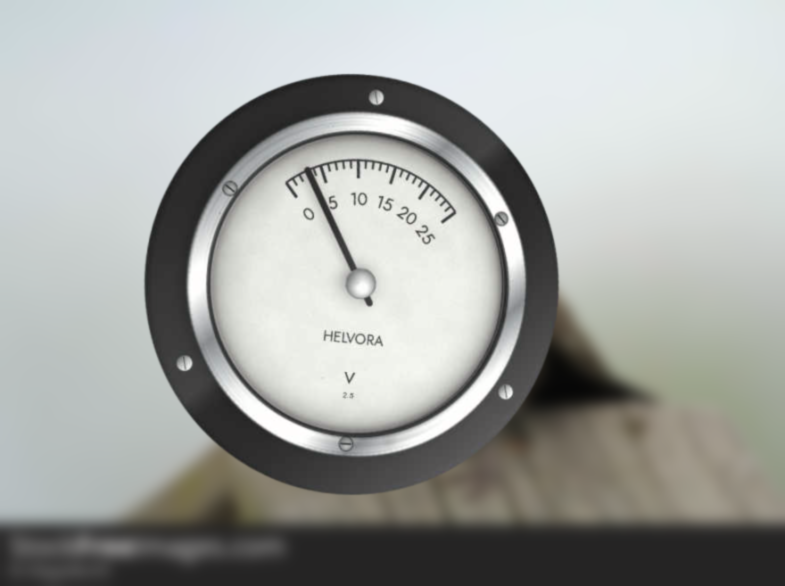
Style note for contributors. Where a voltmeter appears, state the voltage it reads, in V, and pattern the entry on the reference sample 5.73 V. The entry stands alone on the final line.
3 V
